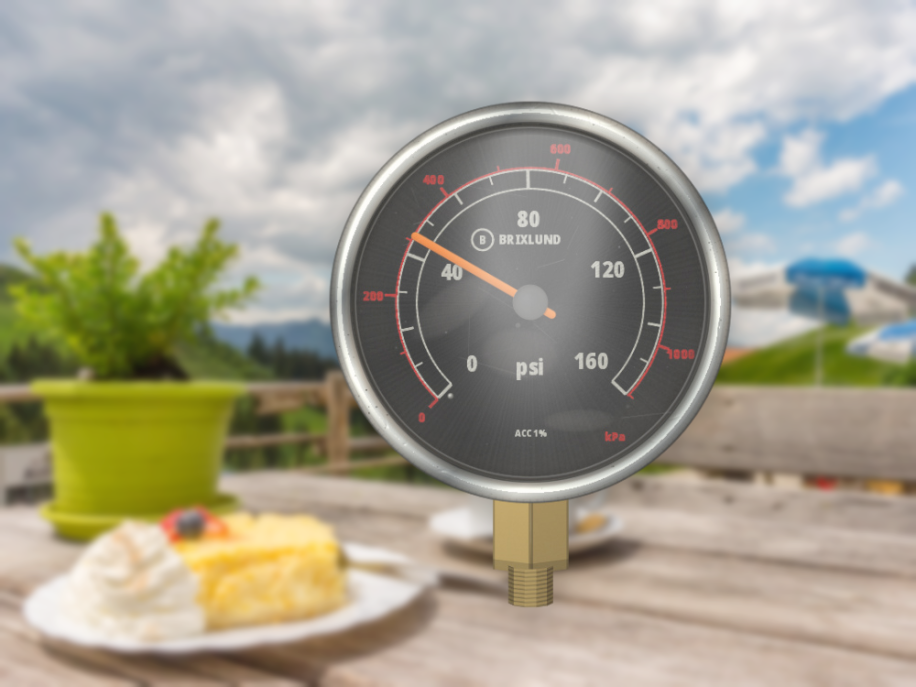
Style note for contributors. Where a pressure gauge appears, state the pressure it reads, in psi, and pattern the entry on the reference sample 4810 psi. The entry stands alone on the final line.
45 psi
